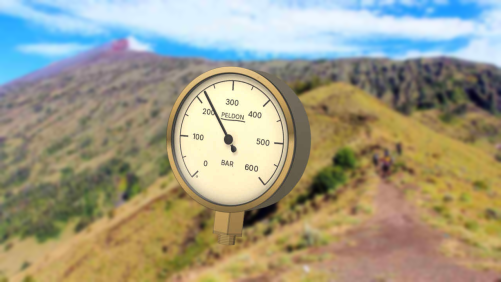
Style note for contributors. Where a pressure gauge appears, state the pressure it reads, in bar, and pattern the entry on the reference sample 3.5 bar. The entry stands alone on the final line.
225 bar
